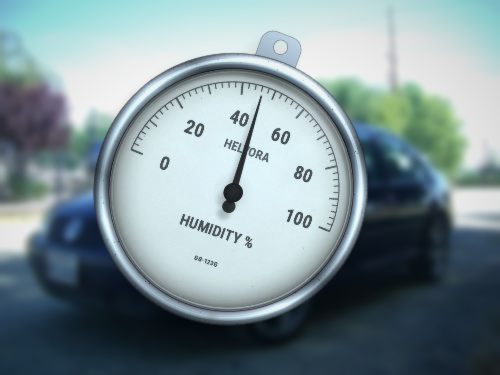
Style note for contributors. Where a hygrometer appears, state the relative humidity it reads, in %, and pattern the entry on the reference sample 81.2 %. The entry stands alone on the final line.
46 %
